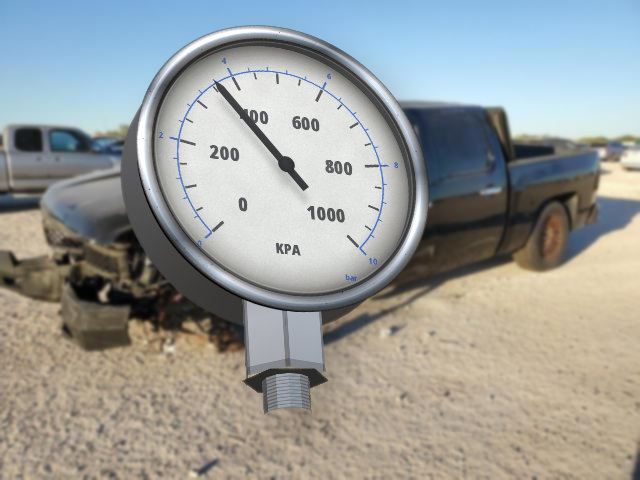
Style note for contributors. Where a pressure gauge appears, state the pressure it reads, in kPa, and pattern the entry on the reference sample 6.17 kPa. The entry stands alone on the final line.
350 kPa
